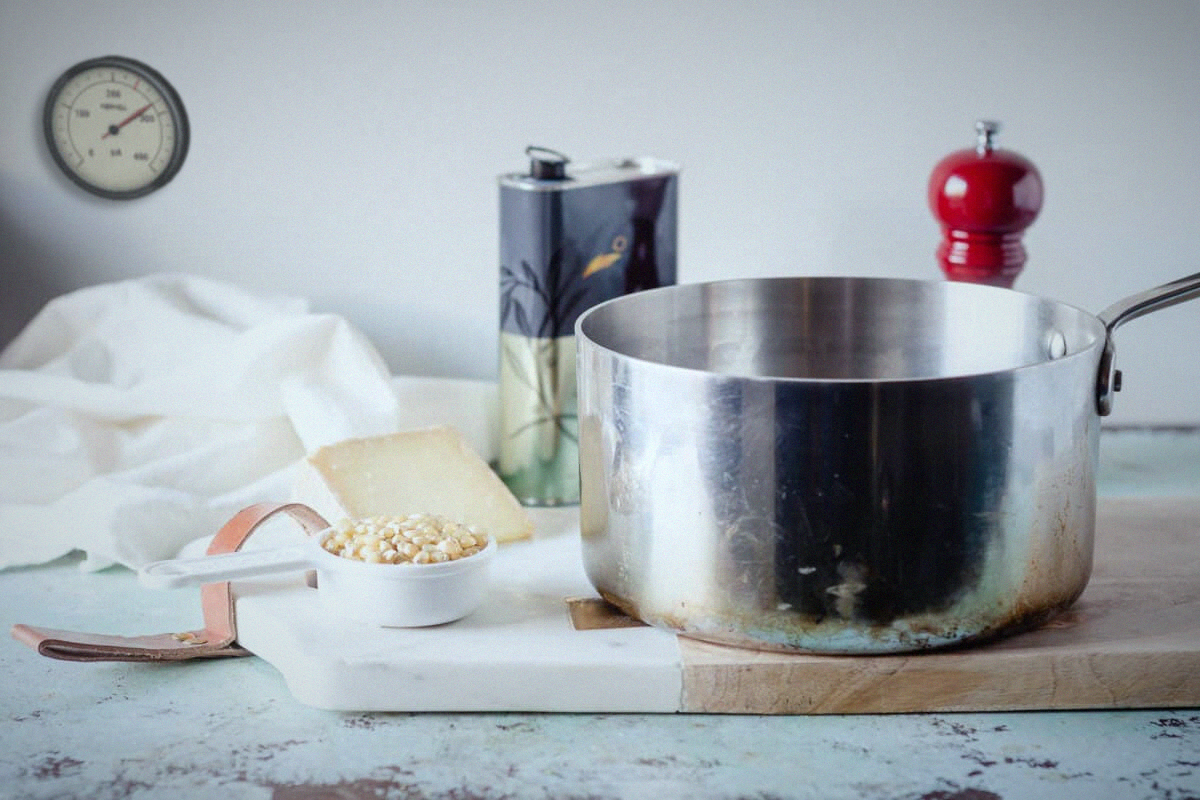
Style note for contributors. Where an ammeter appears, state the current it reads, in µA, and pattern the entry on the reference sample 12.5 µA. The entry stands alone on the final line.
280 µA
